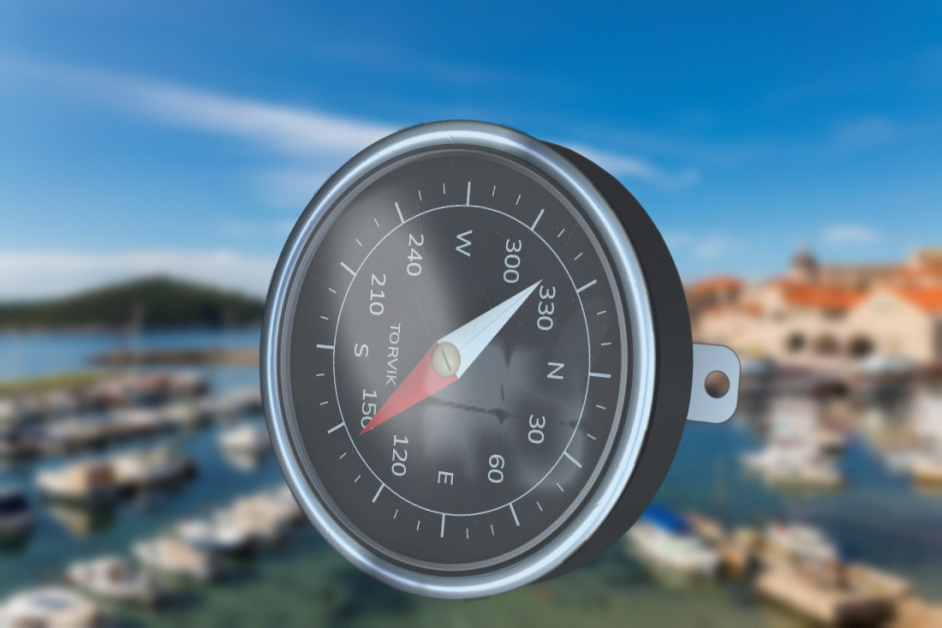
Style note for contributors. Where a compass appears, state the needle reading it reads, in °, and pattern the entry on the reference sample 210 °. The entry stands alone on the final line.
140 °
